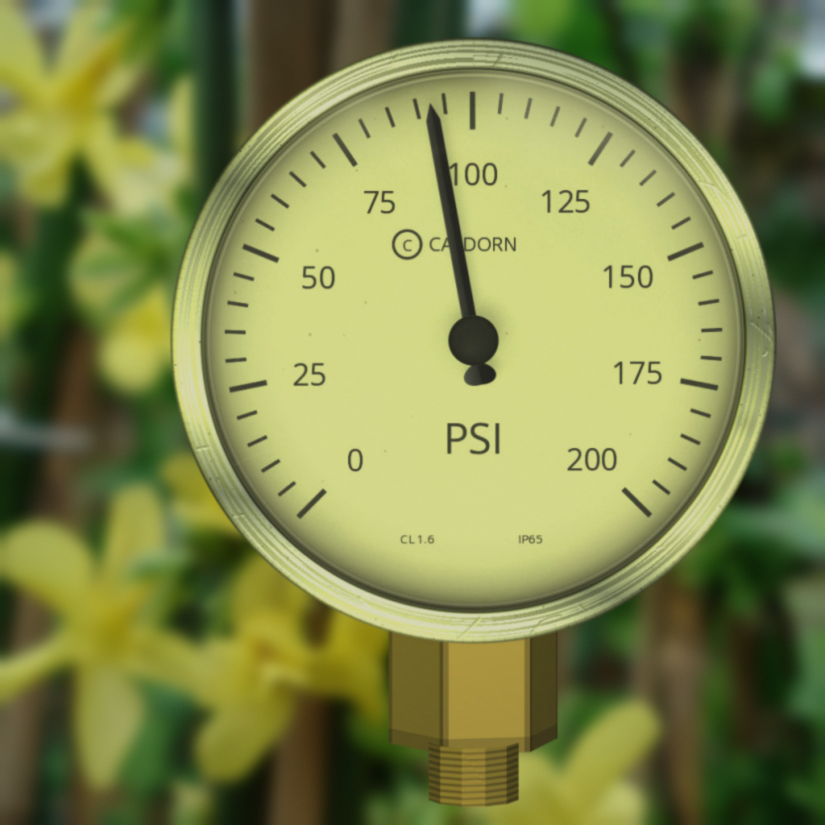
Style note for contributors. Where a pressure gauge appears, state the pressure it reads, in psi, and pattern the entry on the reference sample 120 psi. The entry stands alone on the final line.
92.5 psi
